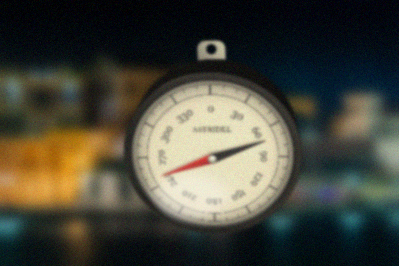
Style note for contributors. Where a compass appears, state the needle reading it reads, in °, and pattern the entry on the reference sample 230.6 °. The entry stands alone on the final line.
250 °
